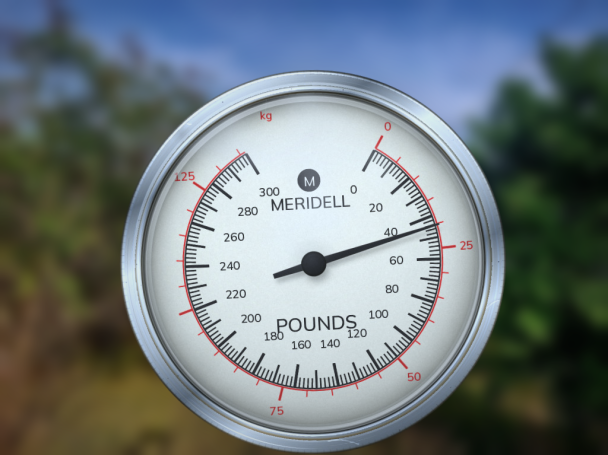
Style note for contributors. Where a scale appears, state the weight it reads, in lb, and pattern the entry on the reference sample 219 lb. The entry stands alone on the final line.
44 lb
